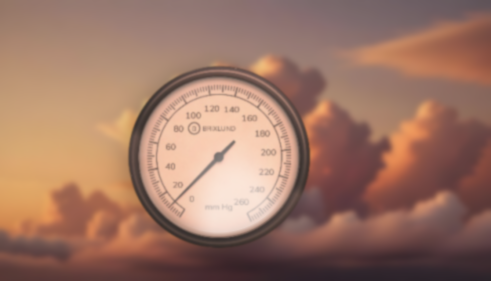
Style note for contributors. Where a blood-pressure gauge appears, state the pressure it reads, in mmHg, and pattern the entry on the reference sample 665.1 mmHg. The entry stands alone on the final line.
10 mmHg
